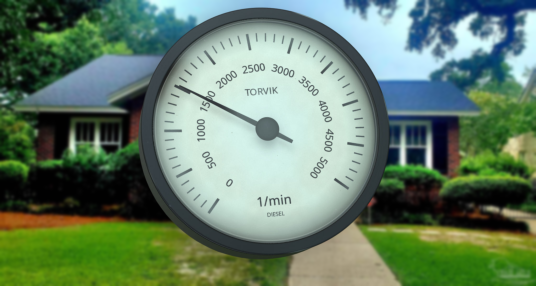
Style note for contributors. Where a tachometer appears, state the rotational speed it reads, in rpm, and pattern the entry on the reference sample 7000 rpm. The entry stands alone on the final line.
1500 rpm
